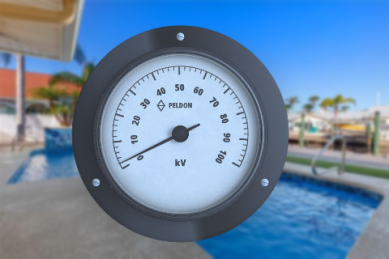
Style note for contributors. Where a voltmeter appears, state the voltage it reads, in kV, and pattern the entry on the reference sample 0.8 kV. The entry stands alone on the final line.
2 kV
